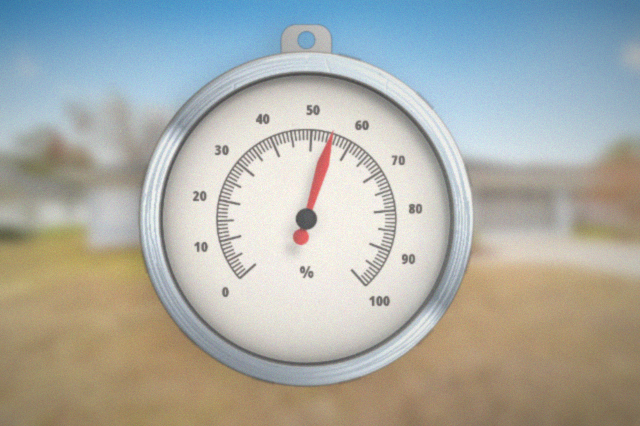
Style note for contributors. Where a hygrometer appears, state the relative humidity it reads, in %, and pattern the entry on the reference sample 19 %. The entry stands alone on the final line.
55 %
